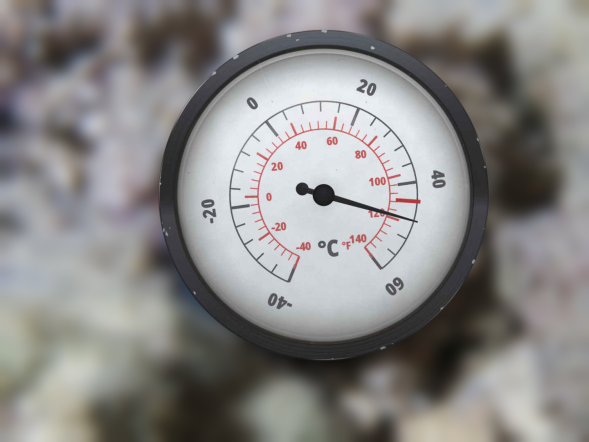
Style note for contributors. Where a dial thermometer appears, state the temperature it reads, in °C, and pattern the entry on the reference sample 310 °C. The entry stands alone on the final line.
48 °C
